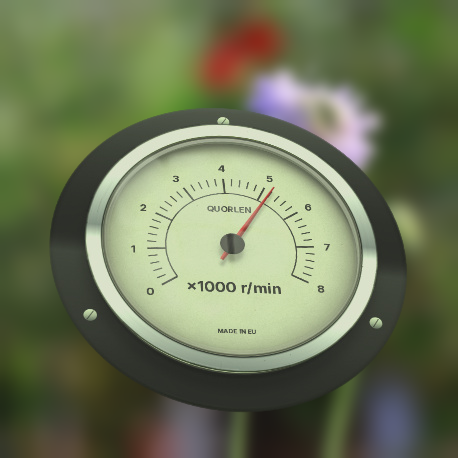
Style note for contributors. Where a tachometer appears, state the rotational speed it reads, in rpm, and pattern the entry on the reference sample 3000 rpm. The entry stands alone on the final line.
5200 rpm
